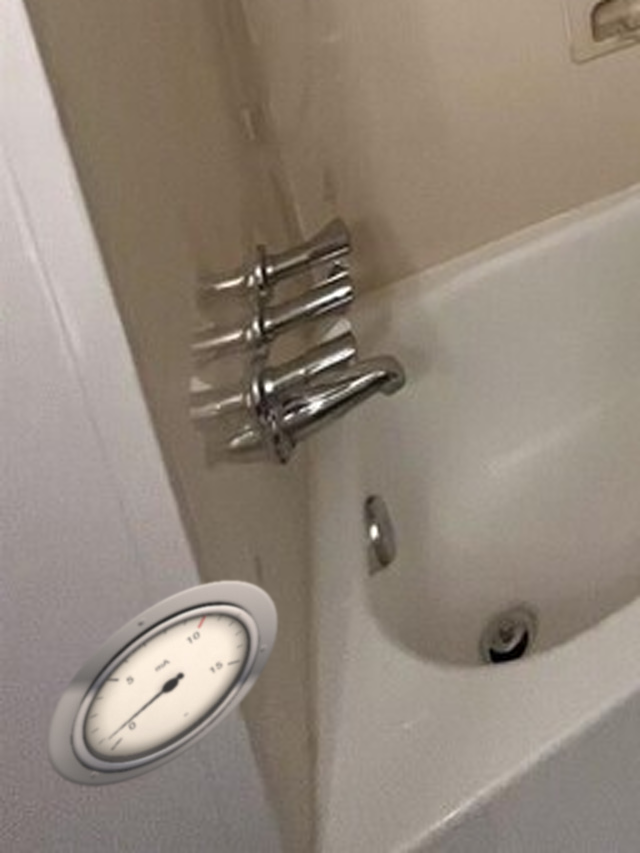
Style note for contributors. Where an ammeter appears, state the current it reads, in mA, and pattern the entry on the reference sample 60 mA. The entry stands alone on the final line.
1 mA
